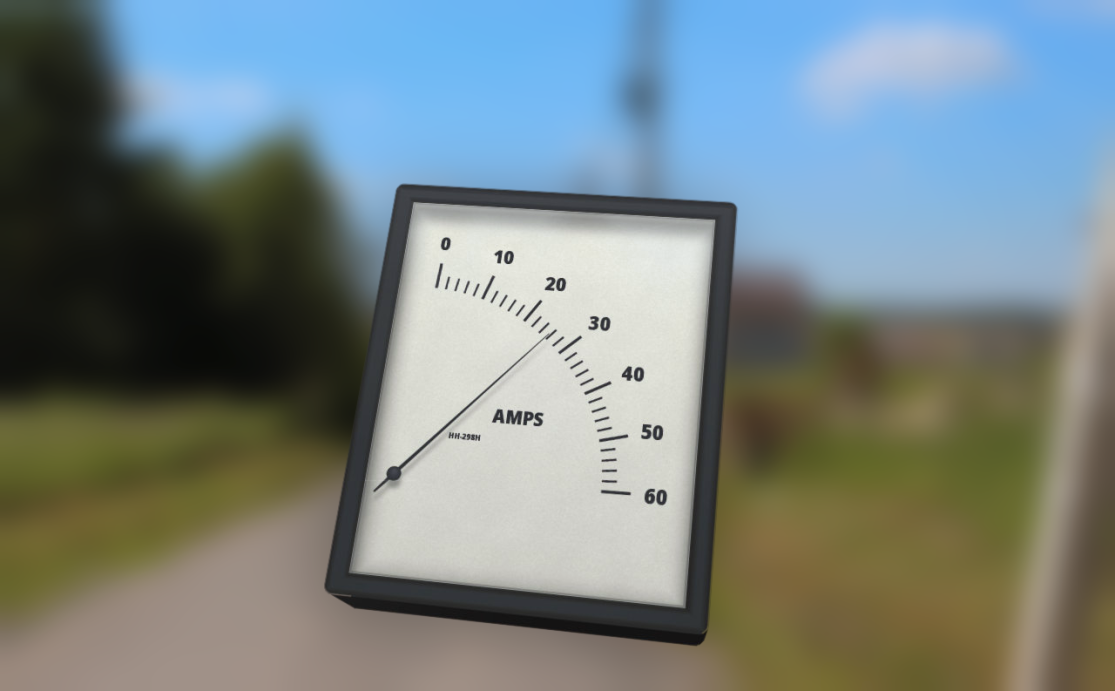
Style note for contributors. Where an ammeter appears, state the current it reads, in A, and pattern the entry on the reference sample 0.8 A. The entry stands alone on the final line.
26 A
